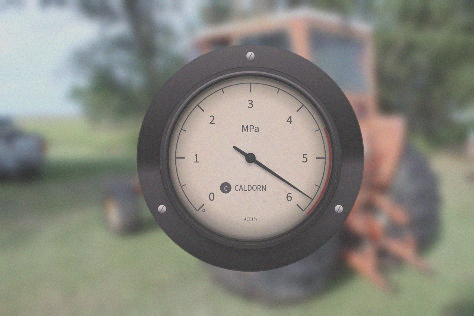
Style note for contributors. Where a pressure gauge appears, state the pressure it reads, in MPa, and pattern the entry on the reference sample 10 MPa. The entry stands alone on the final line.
5.75 MPa
